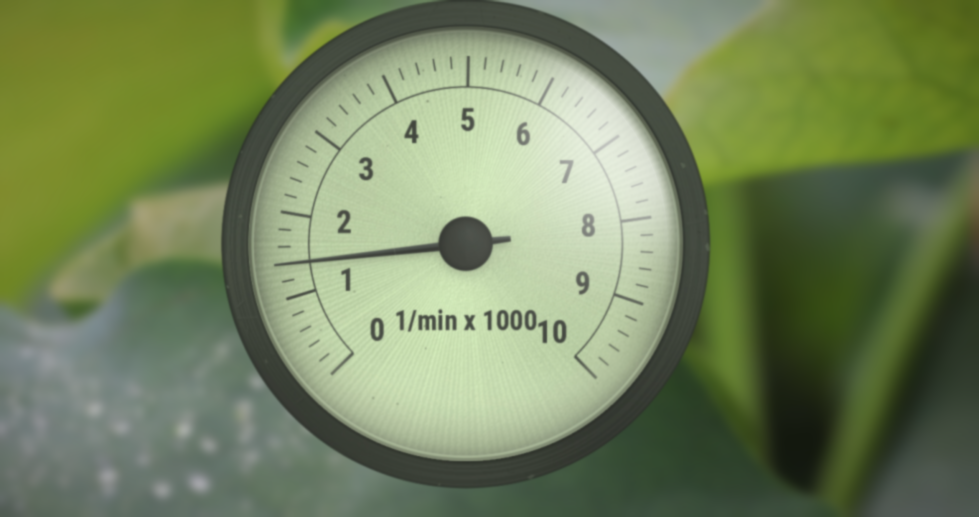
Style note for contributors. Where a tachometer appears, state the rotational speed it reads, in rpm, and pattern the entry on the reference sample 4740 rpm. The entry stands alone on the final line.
1400 rpm
